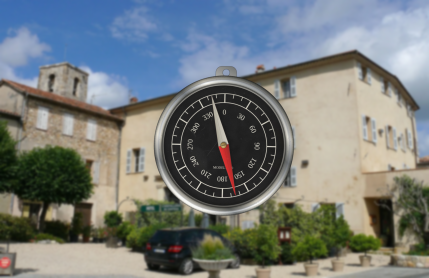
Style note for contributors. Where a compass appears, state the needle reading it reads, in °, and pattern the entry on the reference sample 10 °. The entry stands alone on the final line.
165 °
